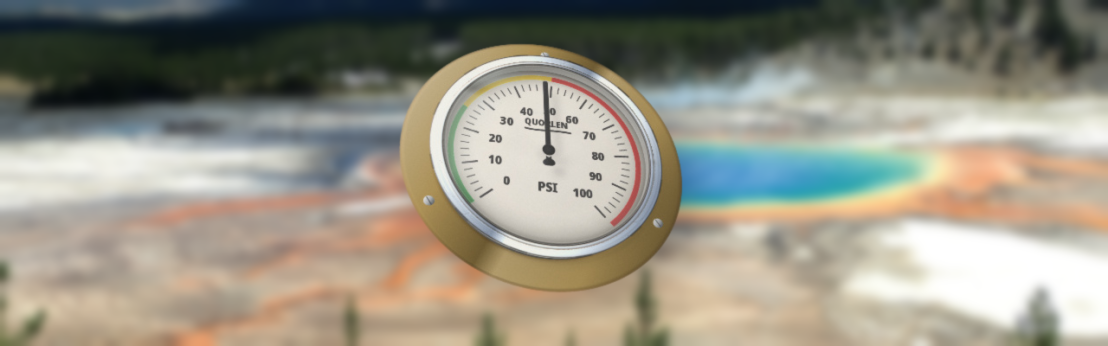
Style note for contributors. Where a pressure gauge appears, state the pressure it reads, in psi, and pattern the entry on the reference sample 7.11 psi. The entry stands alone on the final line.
48 psi
